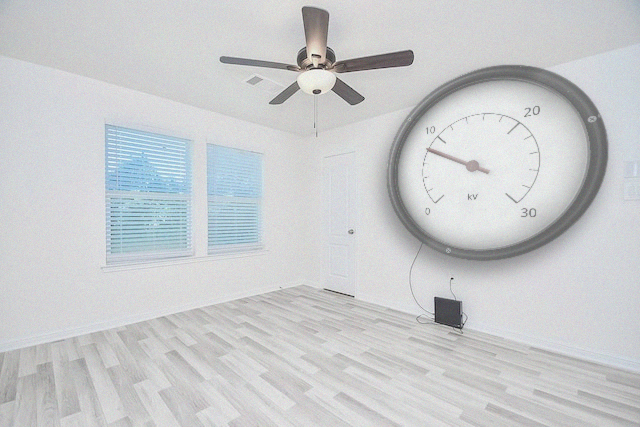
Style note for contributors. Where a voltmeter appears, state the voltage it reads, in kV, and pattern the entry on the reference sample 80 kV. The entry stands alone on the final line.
8 kV
